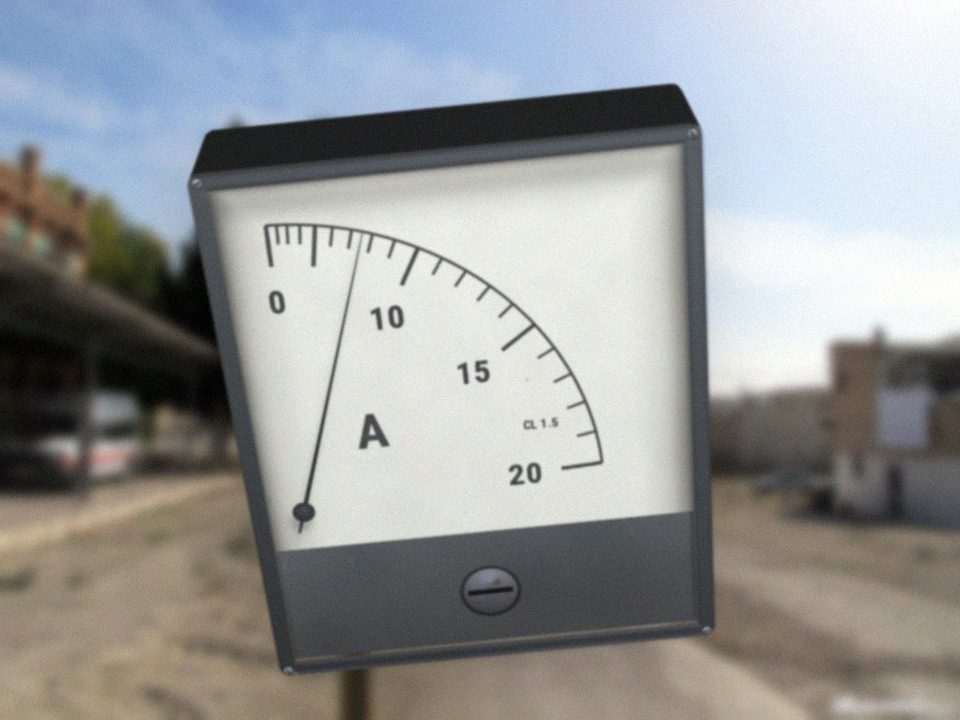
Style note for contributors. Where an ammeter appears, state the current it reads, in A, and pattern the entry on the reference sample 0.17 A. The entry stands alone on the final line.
7.5 A
